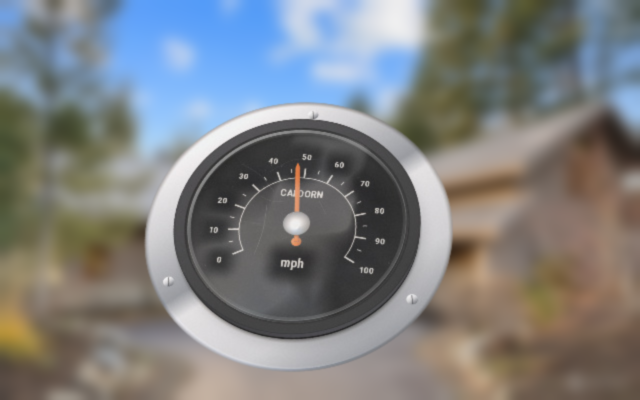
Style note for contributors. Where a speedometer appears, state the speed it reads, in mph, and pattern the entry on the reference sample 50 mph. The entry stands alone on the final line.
47.5 mph
